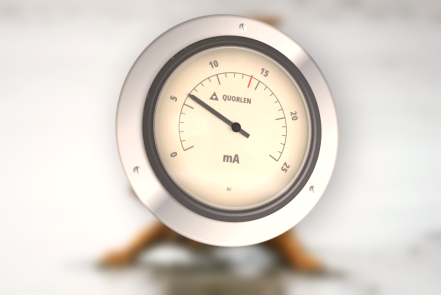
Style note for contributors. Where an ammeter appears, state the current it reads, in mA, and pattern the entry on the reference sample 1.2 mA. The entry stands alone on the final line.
6 mA
